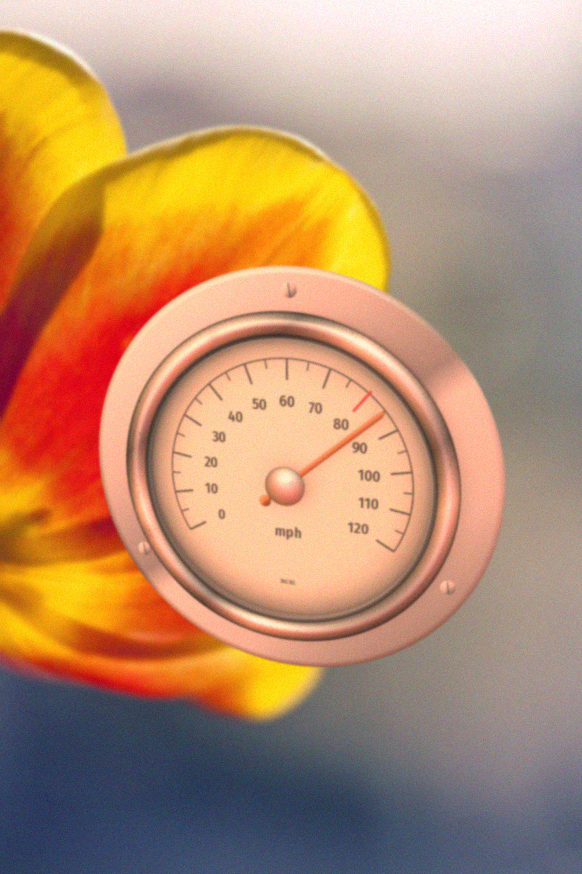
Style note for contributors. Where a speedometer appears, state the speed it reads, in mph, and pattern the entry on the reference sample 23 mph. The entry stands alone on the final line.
85 mph
